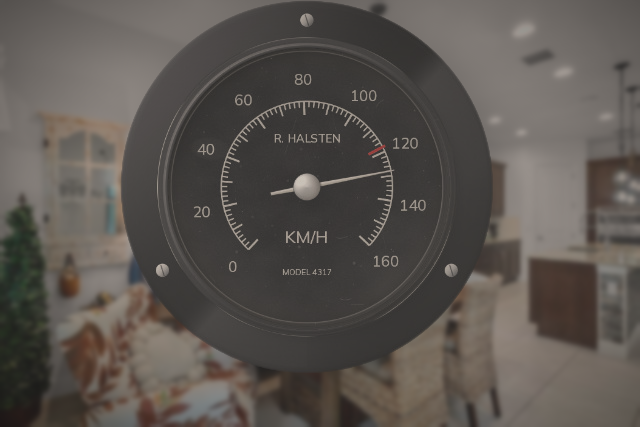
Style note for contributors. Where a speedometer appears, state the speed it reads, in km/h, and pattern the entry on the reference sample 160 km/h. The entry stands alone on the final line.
128 km/h
